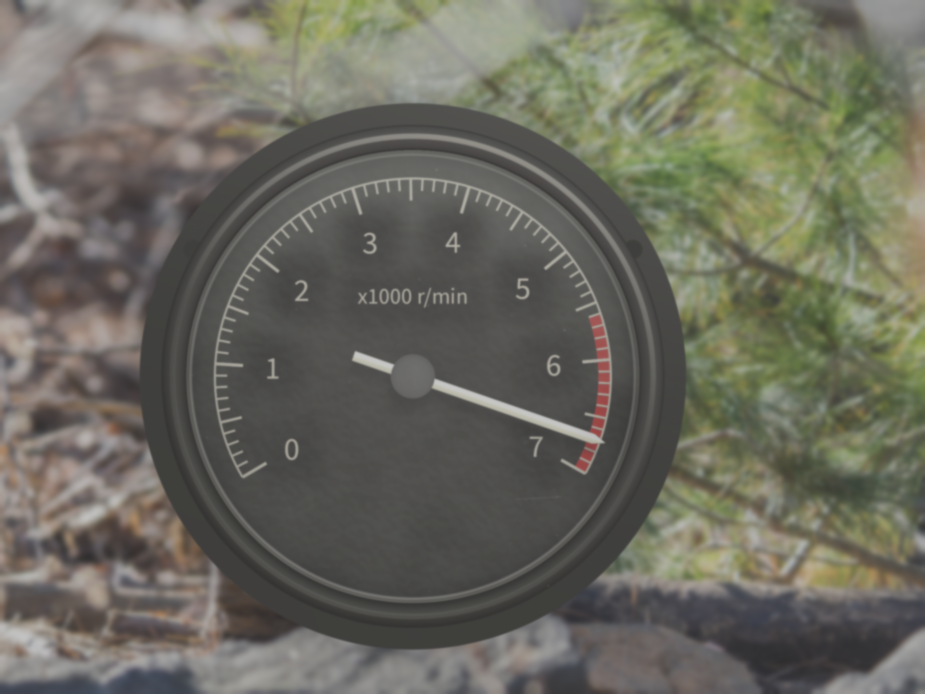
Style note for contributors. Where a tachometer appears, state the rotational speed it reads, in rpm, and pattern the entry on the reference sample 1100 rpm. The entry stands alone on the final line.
6700 rpm
